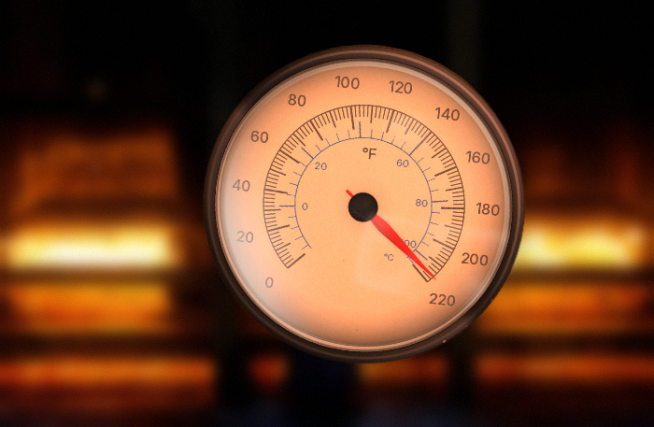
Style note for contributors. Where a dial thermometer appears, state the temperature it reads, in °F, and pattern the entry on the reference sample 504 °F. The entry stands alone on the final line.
216 °F
